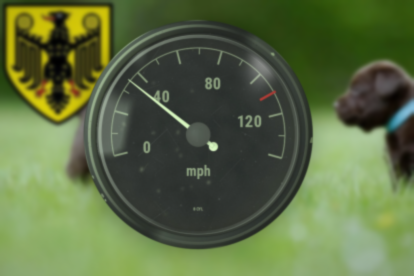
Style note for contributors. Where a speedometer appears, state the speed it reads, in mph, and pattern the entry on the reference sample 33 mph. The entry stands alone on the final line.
35 mph
